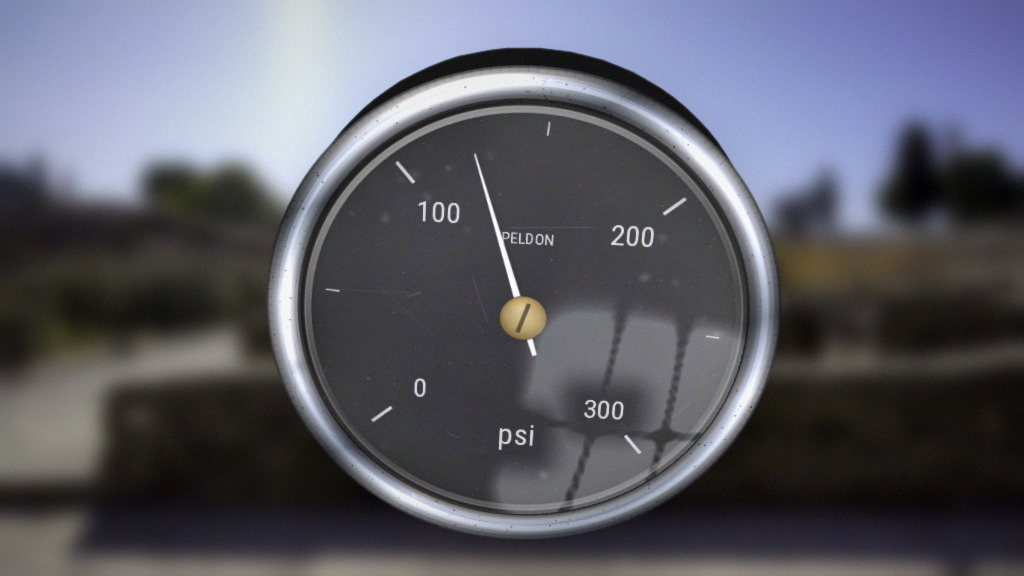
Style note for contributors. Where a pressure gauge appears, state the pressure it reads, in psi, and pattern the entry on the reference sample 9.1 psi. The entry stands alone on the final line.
125 psi
